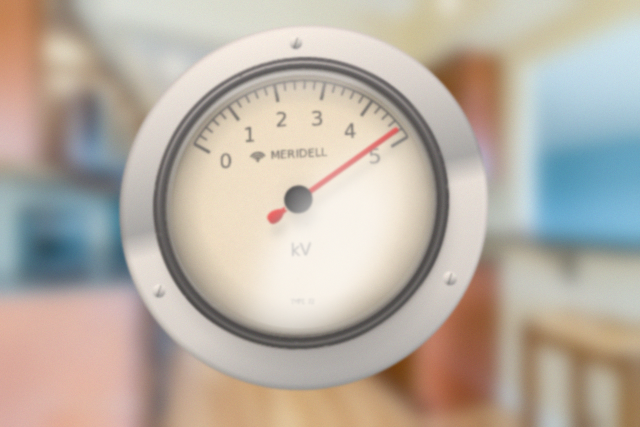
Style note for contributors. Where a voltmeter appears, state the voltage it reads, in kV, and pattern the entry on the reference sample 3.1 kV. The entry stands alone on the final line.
4.8 kV
